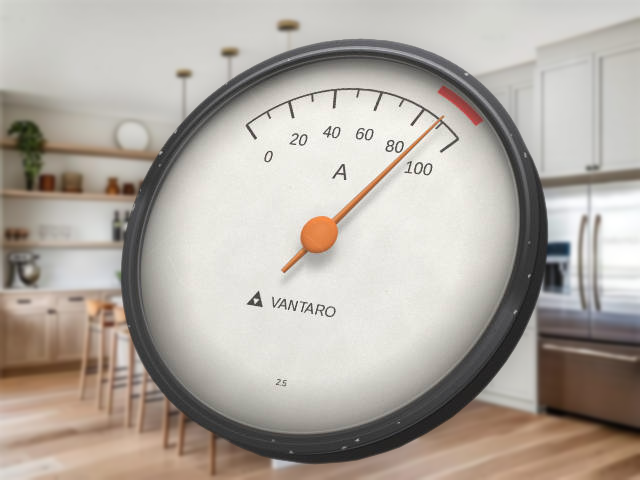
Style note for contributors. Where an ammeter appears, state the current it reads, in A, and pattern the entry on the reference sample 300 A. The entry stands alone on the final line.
90 A
